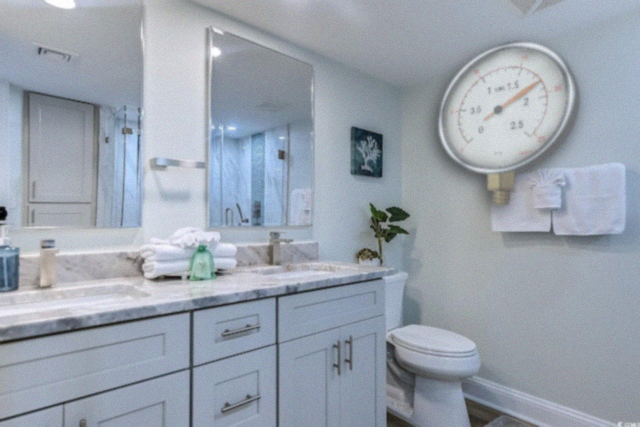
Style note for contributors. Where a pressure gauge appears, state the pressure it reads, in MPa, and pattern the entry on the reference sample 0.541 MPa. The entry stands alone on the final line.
1.8 MPa
